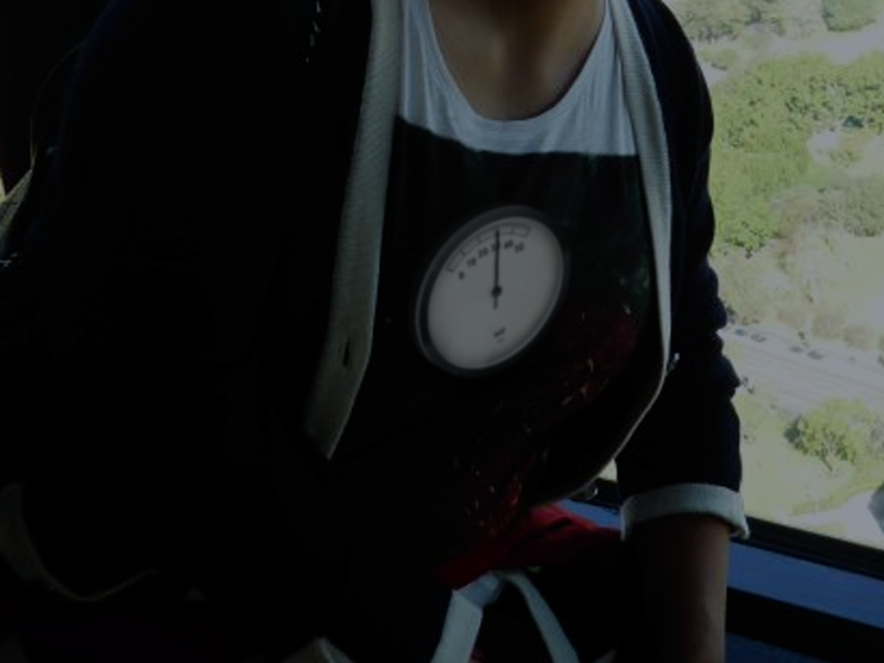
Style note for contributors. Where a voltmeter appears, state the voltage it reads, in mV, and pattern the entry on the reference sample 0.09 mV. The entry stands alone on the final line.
30 mV
